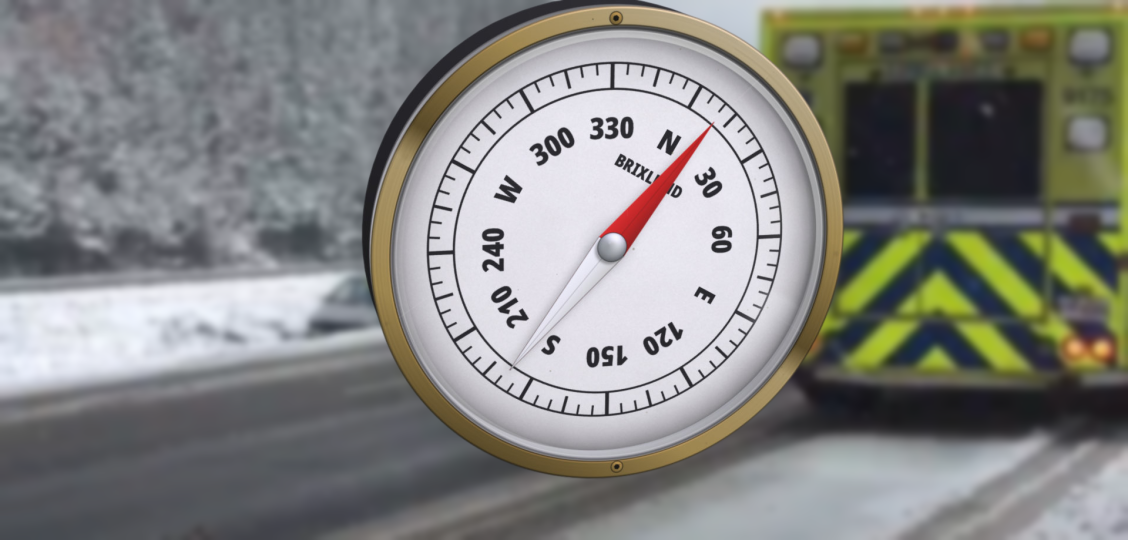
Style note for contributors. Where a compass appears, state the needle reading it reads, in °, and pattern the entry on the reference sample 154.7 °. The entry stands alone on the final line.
10 °
